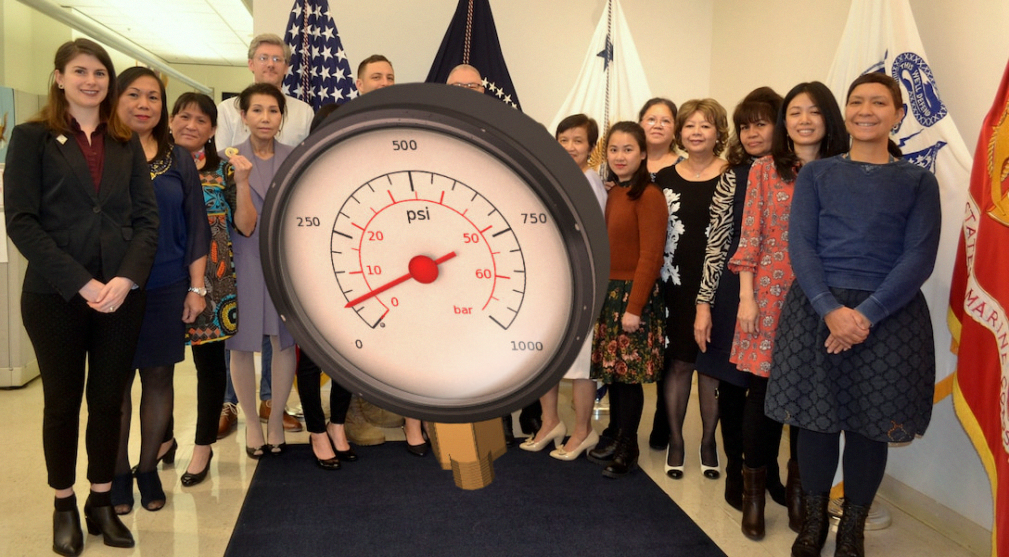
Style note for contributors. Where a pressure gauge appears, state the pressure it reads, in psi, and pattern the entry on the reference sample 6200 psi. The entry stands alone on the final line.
75 psi
